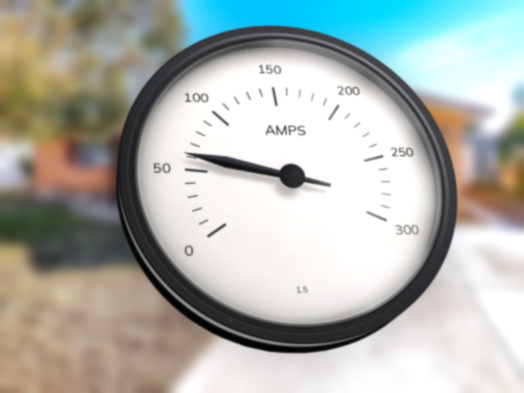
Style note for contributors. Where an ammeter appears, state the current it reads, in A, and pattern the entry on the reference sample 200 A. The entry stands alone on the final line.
60 A
